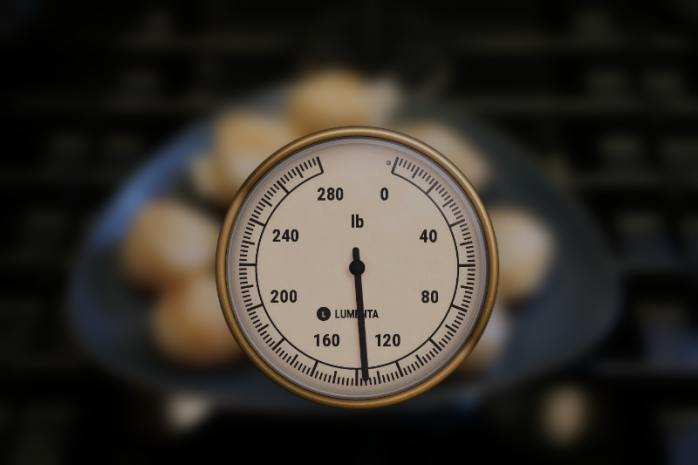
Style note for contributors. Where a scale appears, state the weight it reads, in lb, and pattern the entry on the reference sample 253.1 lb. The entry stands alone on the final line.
136 lb
